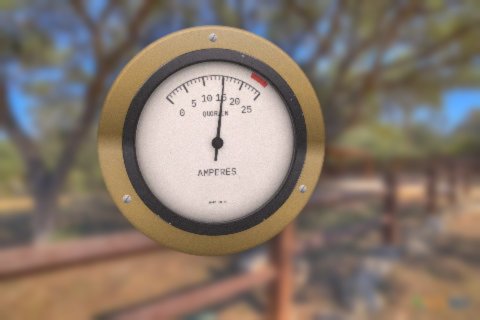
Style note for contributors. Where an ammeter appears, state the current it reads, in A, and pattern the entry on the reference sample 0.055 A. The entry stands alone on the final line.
15 A
